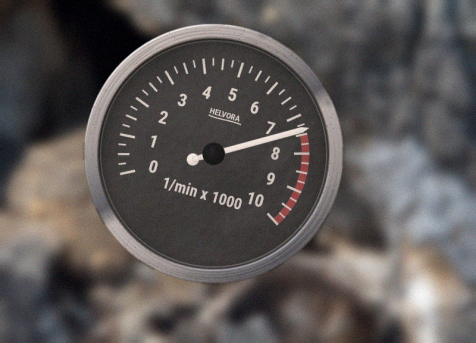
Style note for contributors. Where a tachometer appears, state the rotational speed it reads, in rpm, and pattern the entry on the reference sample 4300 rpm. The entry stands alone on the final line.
7375 rpm
